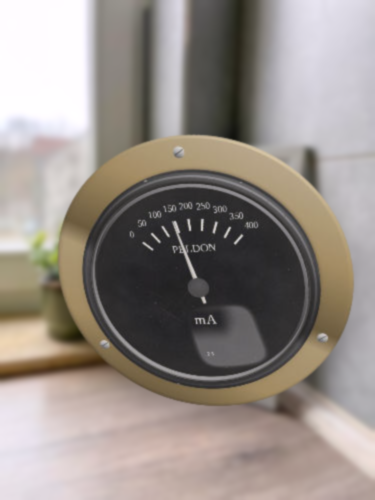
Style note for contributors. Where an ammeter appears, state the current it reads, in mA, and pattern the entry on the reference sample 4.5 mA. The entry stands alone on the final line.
150 mA
